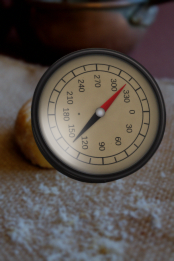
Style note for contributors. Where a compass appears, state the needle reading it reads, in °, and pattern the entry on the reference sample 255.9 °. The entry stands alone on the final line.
315 °
